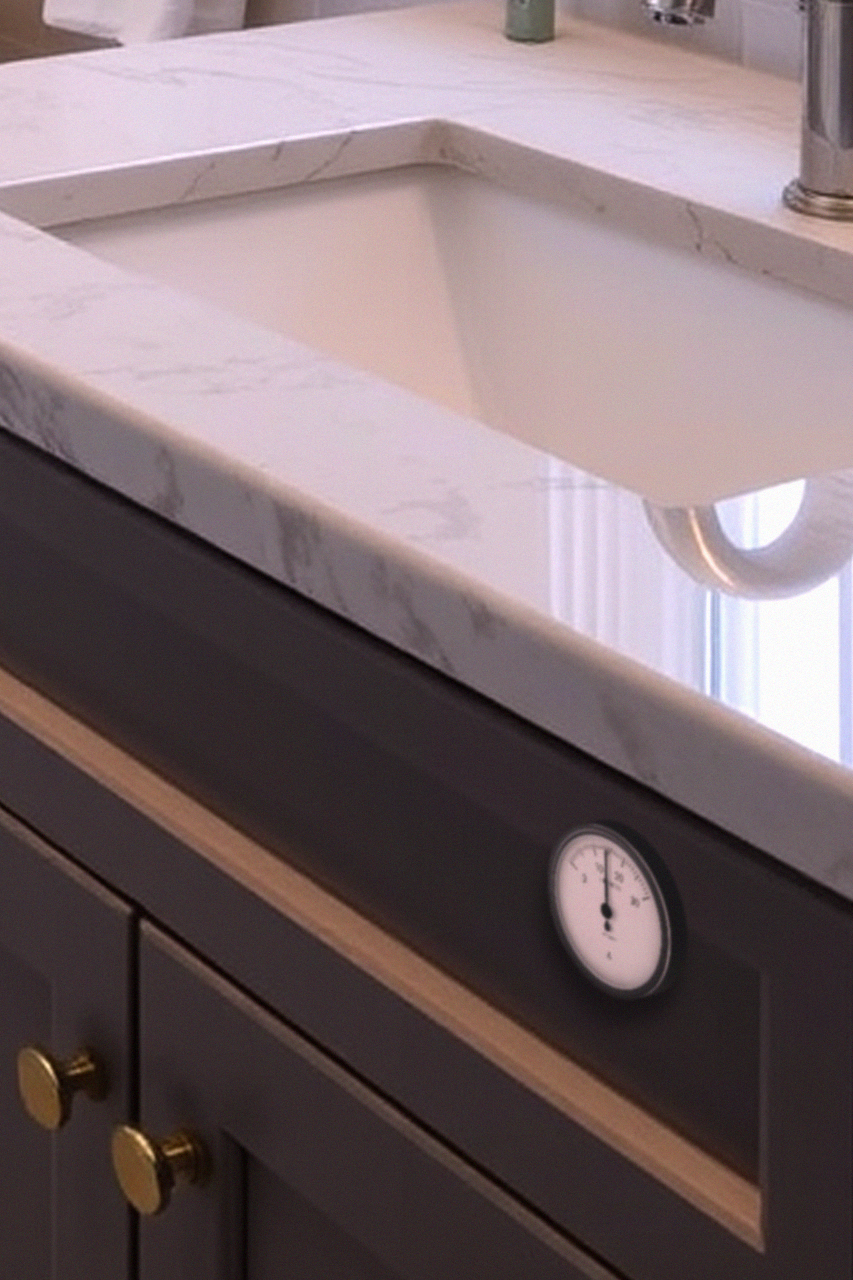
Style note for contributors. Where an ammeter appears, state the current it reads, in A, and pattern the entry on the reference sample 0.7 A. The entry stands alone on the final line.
15 A
